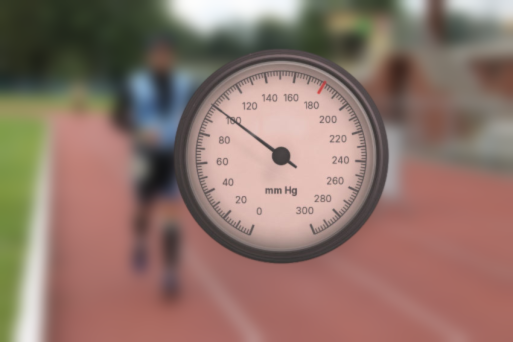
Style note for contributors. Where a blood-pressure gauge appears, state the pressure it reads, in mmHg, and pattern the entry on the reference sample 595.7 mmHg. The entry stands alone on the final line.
100 mmHg
